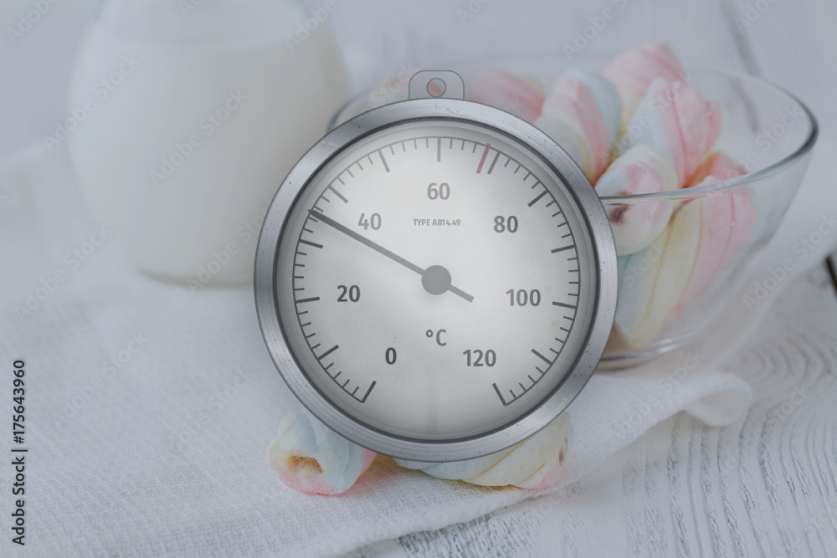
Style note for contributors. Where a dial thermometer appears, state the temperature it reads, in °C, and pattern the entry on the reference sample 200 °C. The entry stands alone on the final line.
35 °C
